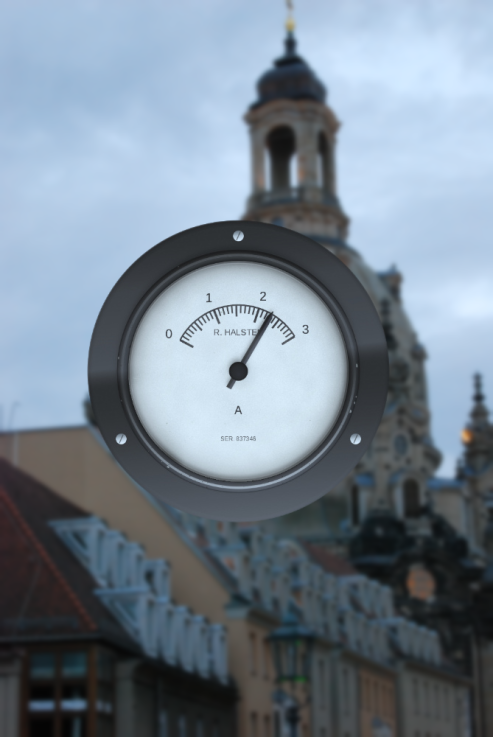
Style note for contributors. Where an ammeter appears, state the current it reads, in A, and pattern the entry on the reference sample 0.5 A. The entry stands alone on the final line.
2.3 A
